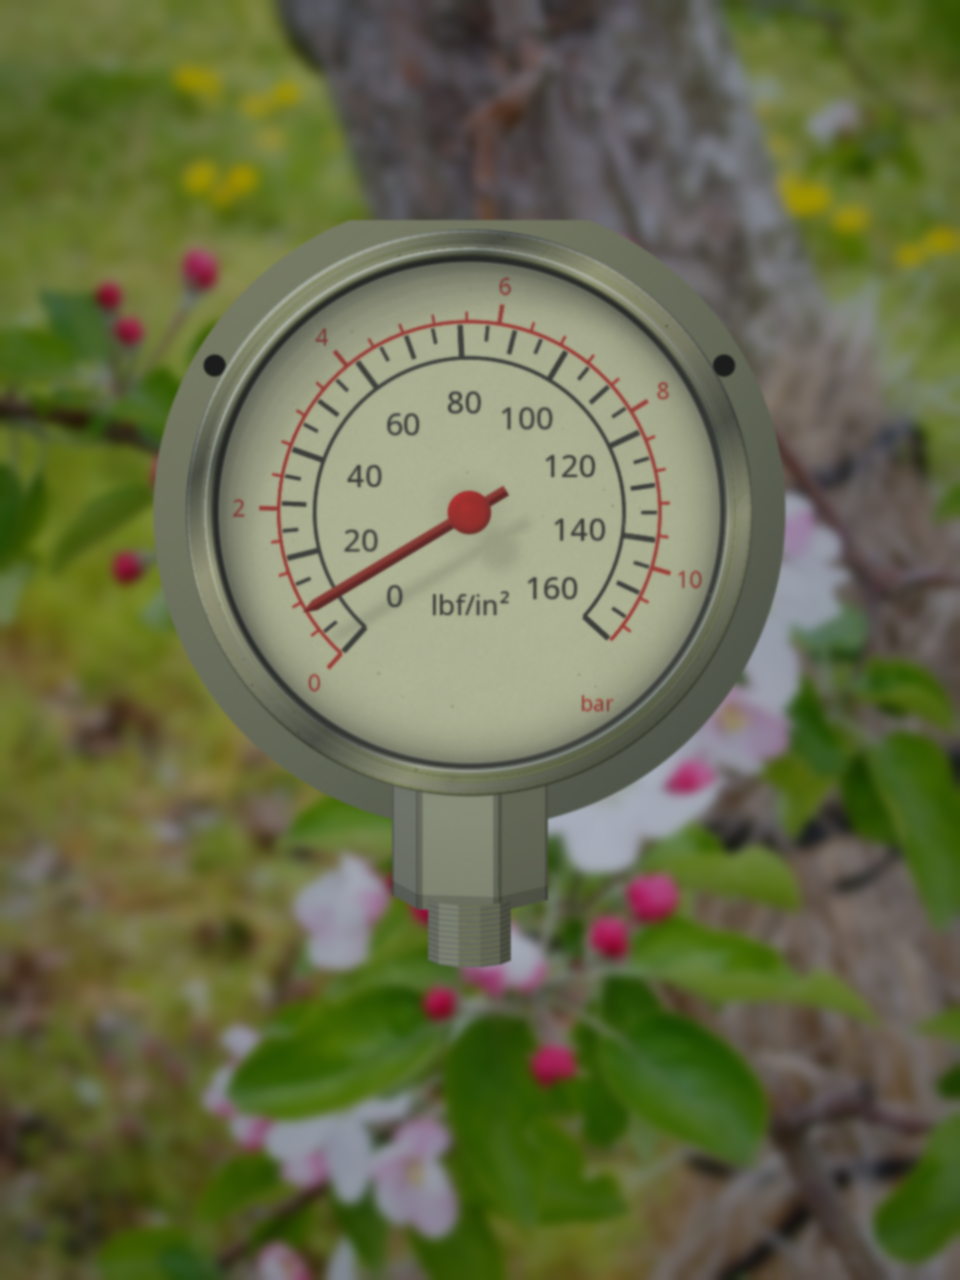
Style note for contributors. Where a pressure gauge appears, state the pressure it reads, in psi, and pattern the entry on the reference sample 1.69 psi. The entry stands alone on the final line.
10 psi
